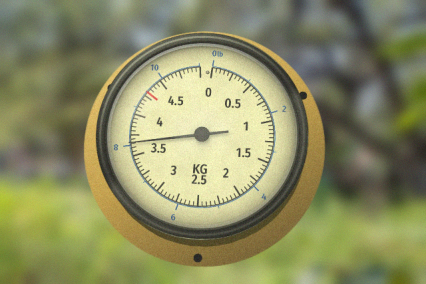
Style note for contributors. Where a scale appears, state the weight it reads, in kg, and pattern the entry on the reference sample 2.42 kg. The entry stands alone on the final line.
3.65 kg
